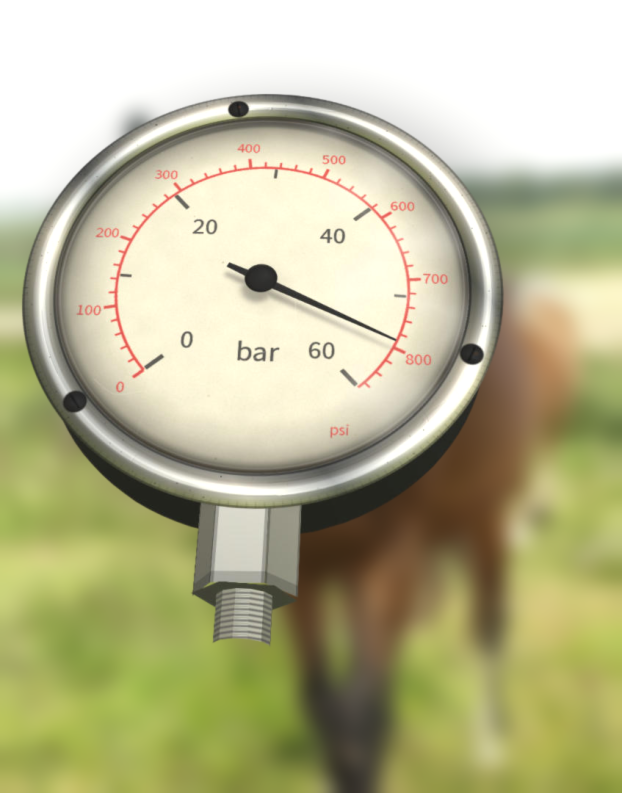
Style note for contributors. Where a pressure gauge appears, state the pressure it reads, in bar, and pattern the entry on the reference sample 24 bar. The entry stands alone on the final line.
55 bar
